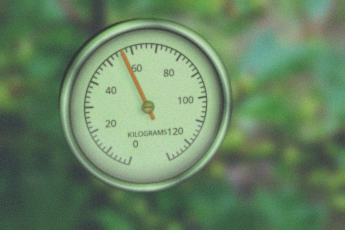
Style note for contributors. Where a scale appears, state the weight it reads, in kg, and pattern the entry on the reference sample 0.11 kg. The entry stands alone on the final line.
56 kg
